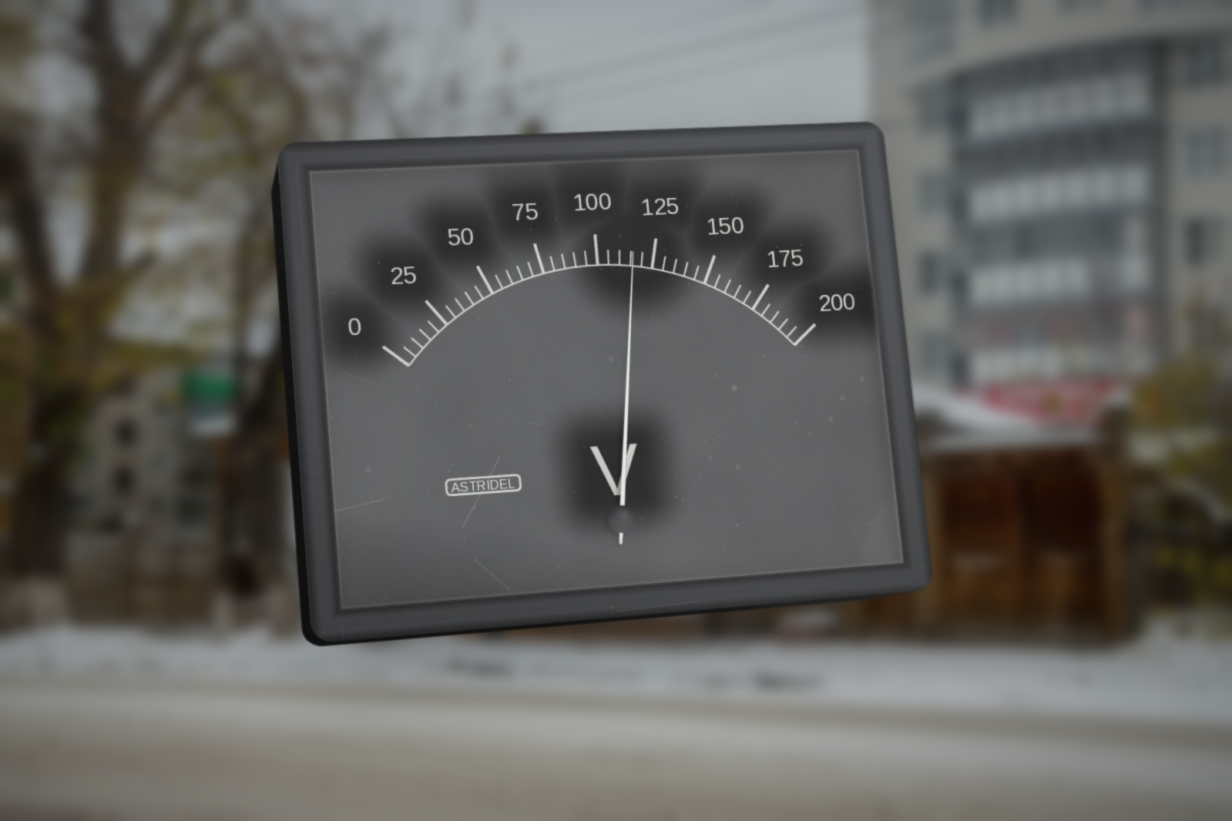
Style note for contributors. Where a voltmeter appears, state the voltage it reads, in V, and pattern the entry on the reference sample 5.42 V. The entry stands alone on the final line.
115 V
